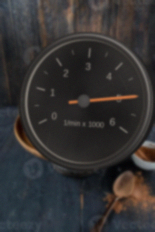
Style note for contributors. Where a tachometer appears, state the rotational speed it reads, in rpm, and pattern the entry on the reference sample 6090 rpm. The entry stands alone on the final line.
5000 rpm
